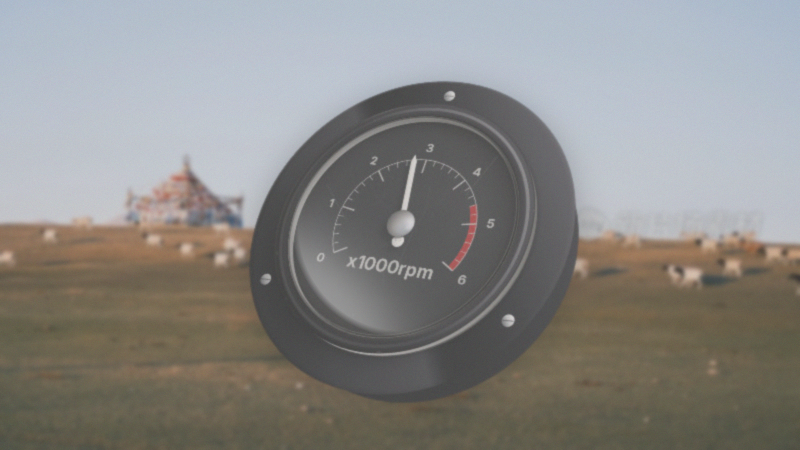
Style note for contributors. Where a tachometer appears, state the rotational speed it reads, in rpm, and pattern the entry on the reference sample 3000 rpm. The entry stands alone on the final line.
2800 rpm
